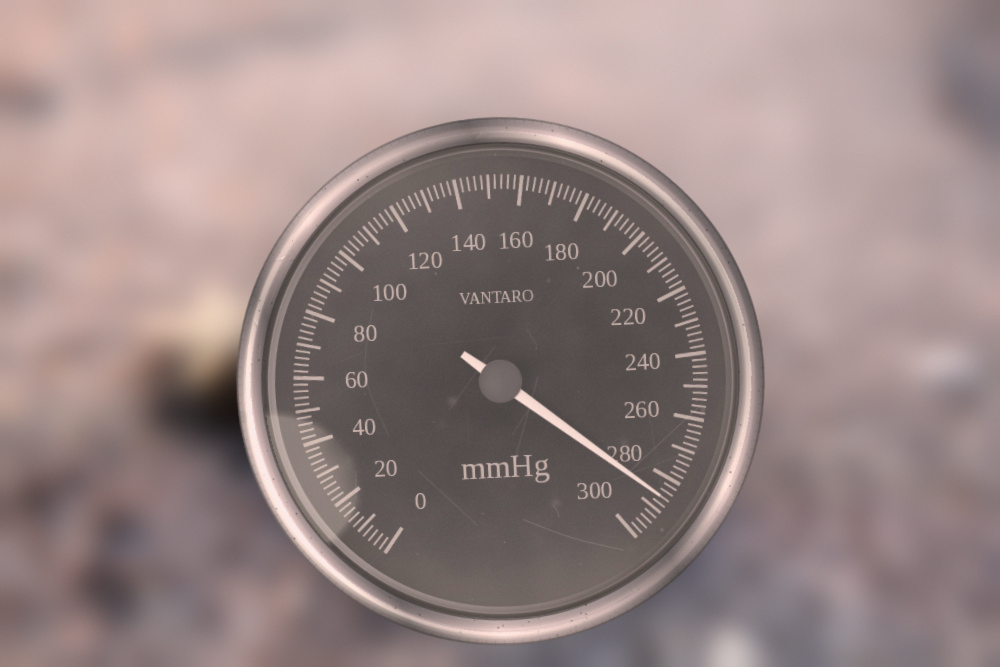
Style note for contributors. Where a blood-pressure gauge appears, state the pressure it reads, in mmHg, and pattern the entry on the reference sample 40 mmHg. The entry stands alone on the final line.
286 mmHg
